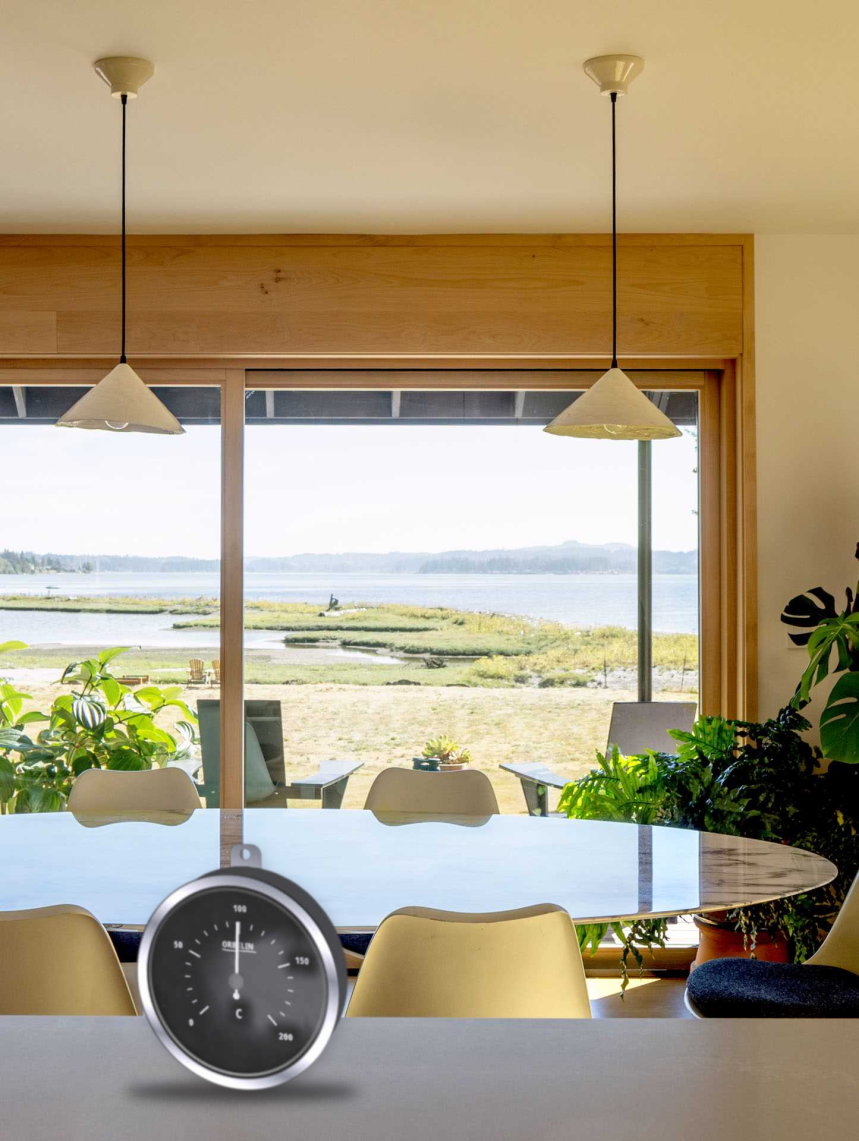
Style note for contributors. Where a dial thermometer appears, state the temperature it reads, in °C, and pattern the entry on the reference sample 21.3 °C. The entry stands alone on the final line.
100 °C
